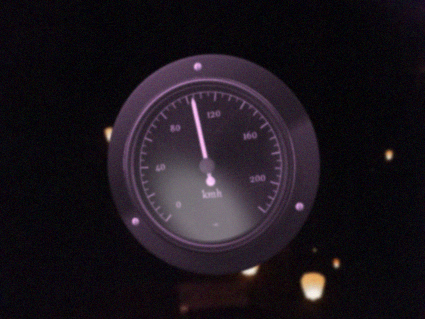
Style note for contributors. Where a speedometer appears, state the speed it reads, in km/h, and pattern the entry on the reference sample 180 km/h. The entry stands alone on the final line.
105 km/h
